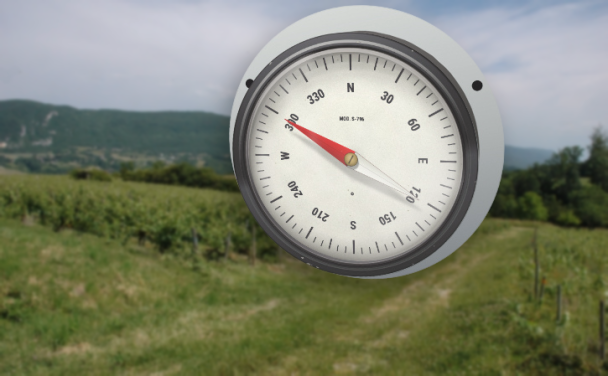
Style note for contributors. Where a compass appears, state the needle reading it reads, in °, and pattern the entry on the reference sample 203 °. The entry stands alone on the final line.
300 °
